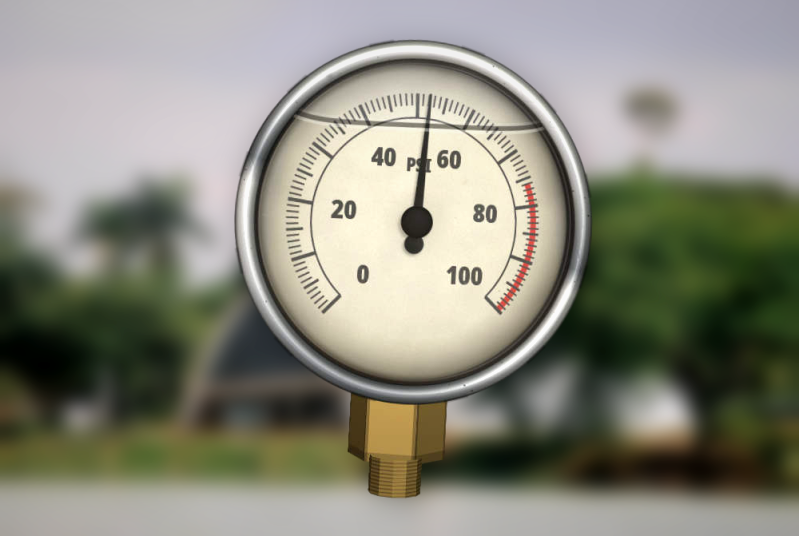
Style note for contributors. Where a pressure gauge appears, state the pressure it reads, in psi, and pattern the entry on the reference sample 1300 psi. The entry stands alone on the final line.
52 psi
